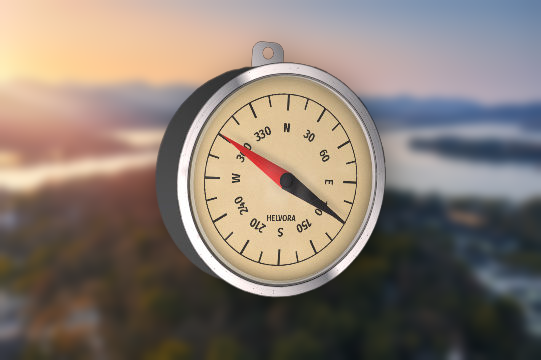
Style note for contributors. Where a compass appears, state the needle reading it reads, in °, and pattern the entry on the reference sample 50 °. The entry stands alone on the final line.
300 °
